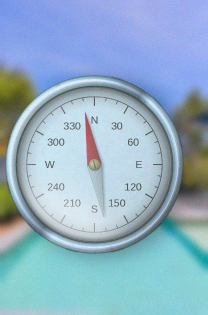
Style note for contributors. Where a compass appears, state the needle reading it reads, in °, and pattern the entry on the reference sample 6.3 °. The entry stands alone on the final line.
350 °
